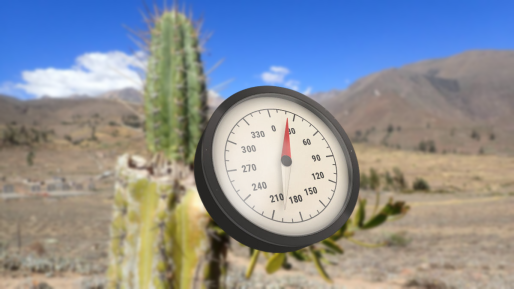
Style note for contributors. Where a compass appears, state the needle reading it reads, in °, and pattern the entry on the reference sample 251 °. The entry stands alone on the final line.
20 °
